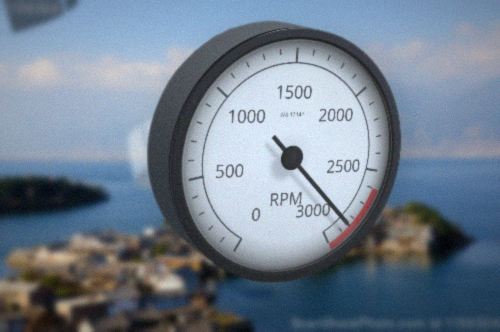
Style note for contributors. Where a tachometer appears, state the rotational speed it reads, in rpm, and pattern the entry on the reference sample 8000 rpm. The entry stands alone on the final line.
2850 rpm
